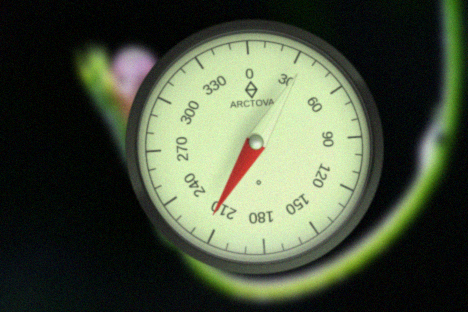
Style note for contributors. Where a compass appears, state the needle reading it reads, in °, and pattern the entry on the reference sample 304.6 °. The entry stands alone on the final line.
215 °
